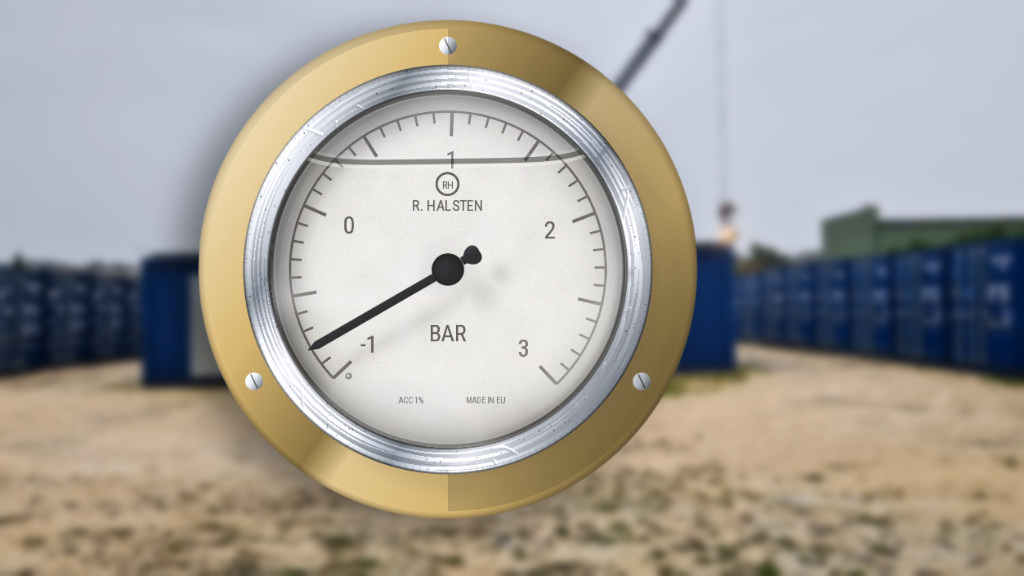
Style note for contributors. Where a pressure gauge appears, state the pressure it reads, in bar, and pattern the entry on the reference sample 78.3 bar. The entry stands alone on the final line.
-0.8 bar
